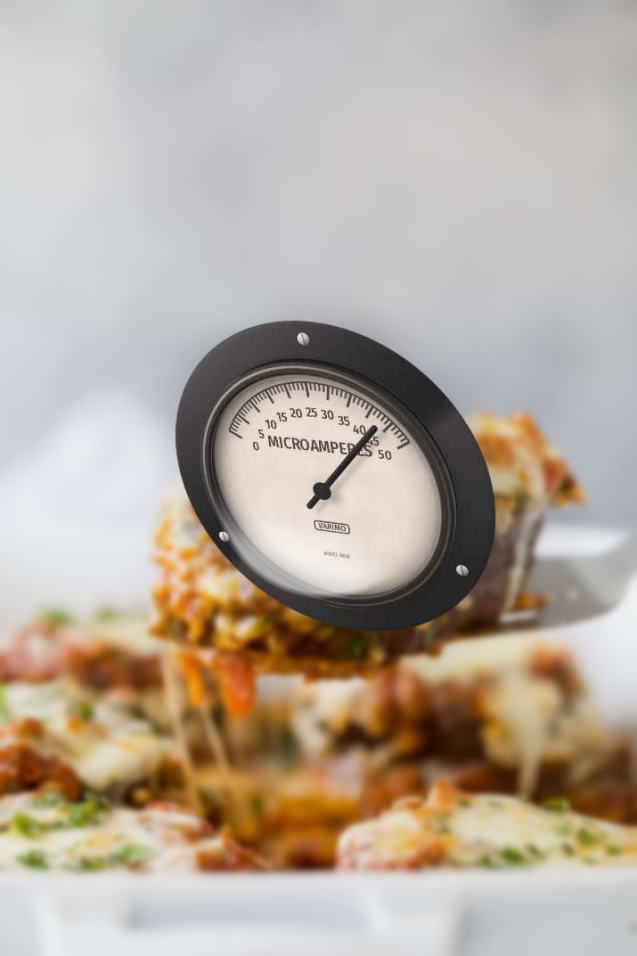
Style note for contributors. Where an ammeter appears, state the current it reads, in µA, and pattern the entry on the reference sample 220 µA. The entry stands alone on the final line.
43 µA
